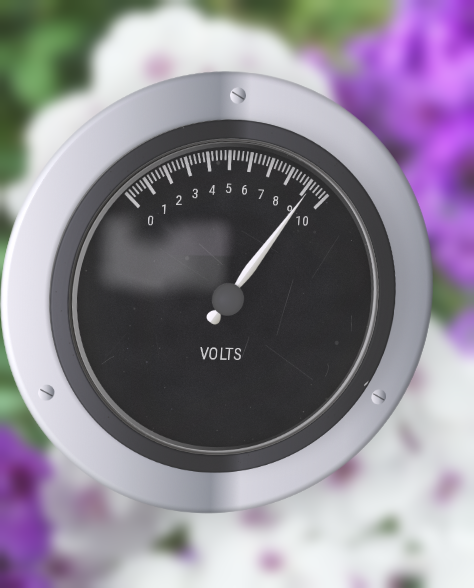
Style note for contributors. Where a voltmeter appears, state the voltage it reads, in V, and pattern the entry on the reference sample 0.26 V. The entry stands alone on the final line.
9 V
